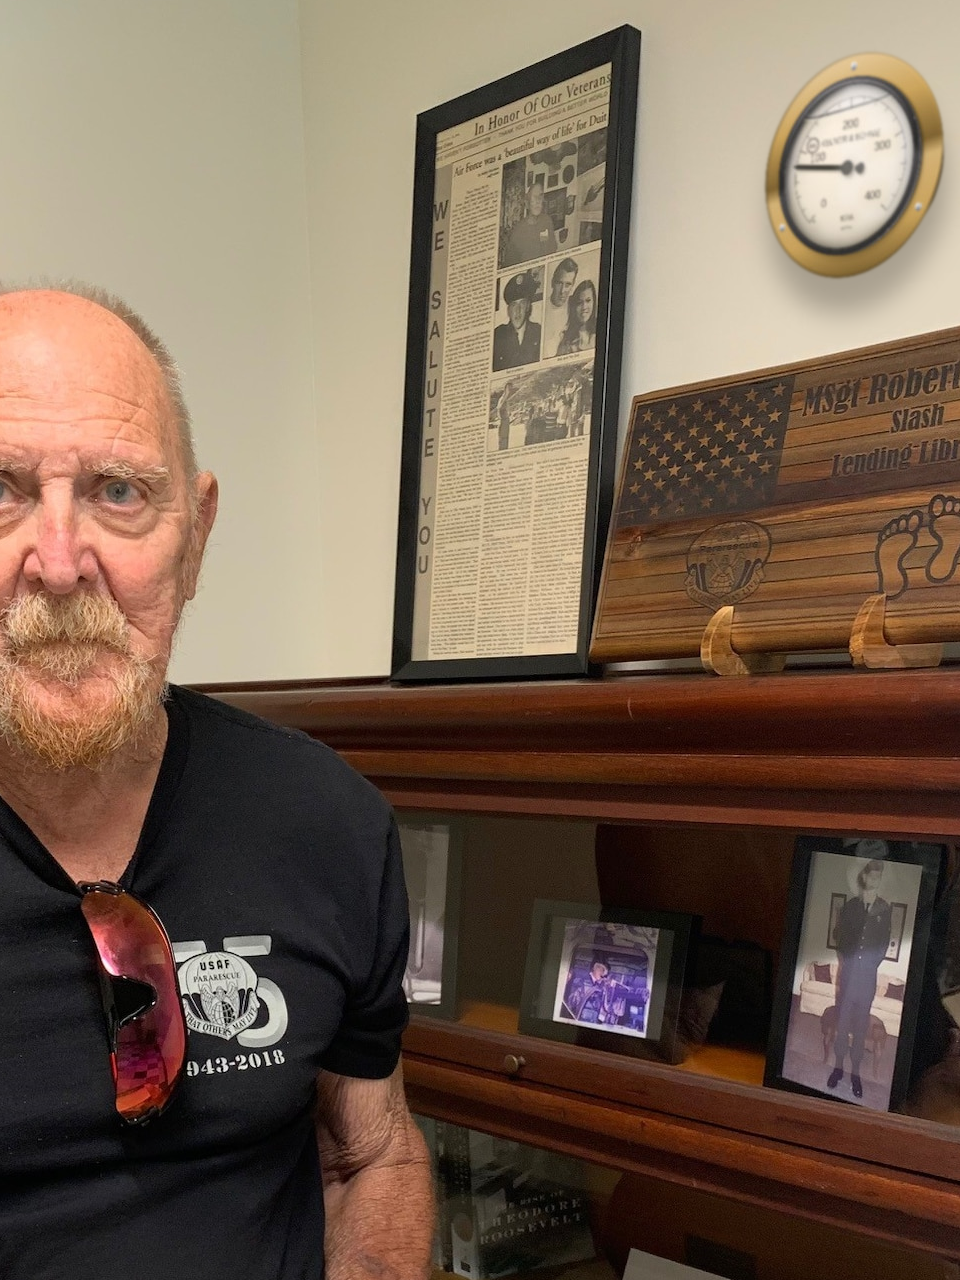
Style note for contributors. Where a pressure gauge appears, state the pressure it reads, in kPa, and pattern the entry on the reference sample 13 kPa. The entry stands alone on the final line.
80 kPa
